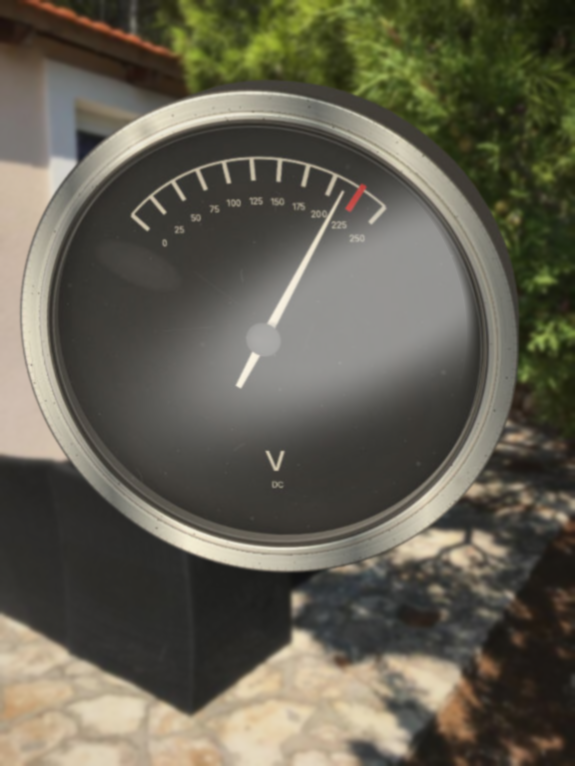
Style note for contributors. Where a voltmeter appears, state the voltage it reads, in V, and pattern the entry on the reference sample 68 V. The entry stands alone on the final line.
212.5 V
